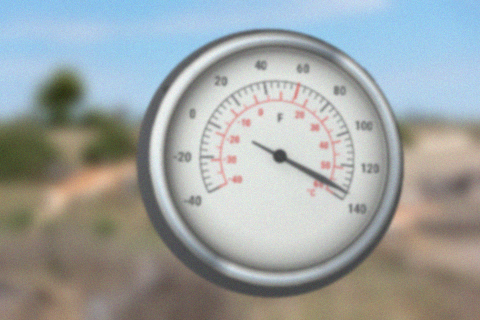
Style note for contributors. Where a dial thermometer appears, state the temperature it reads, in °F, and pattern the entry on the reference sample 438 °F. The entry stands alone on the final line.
136 °F
